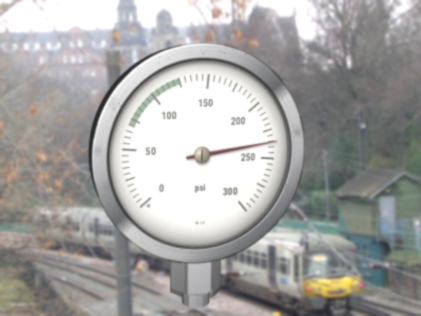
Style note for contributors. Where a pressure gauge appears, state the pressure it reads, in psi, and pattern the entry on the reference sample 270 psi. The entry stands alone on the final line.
235 psi
